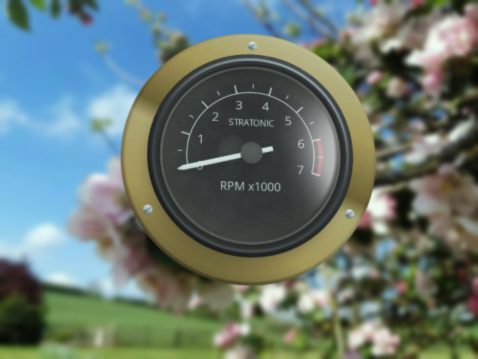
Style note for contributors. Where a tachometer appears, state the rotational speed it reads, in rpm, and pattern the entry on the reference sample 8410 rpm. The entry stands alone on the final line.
0 rpm
